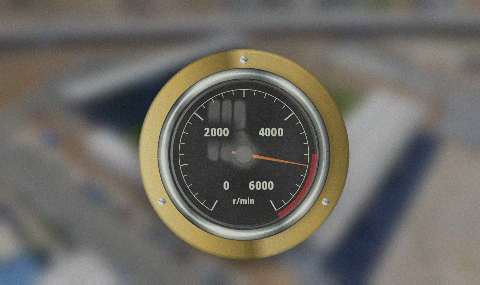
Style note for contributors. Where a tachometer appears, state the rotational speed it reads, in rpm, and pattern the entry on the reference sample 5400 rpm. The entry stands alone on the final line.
5000 rpm
